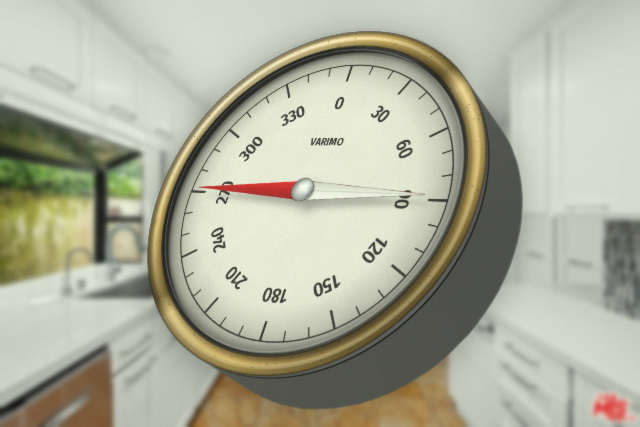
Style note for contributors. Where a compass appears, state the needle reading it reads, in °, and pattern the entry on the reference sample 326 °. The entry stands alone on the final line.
270 °
